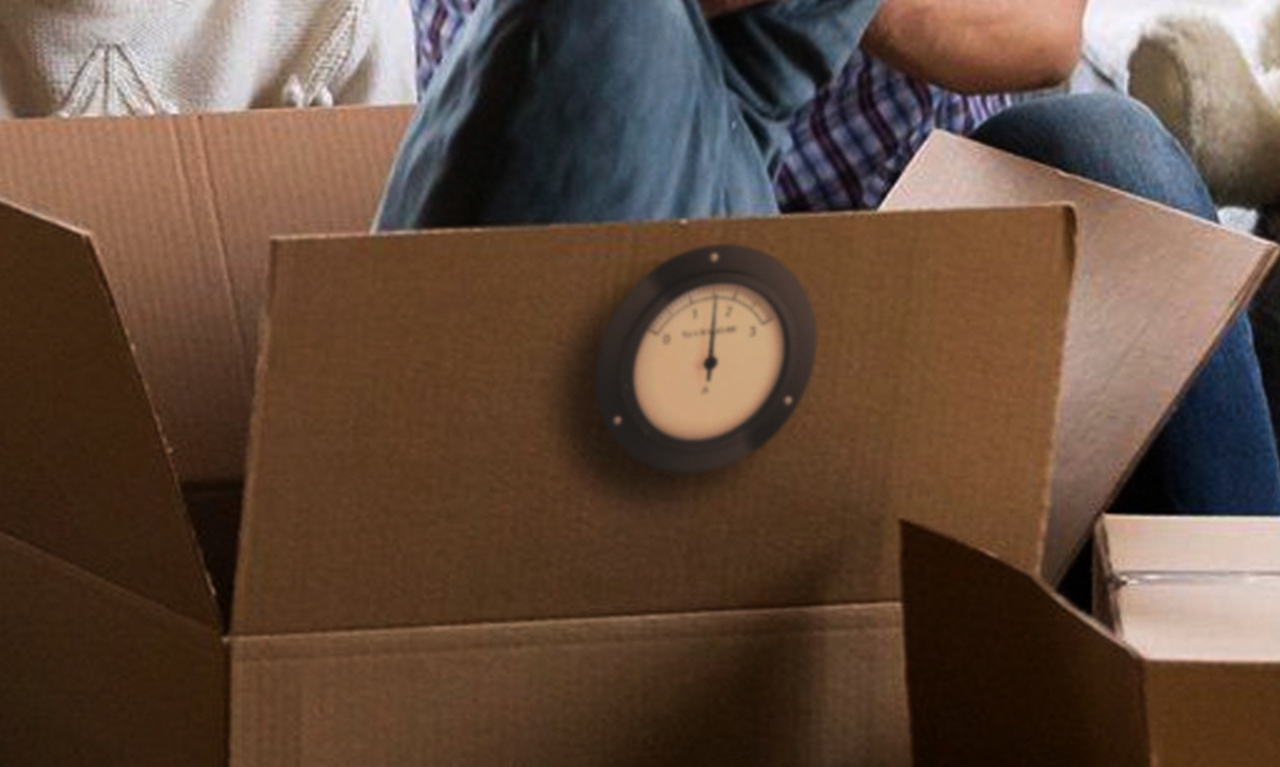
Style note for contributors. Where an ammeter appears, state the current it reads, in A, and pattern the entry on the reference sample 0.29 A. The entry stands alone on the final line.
1.5 A
